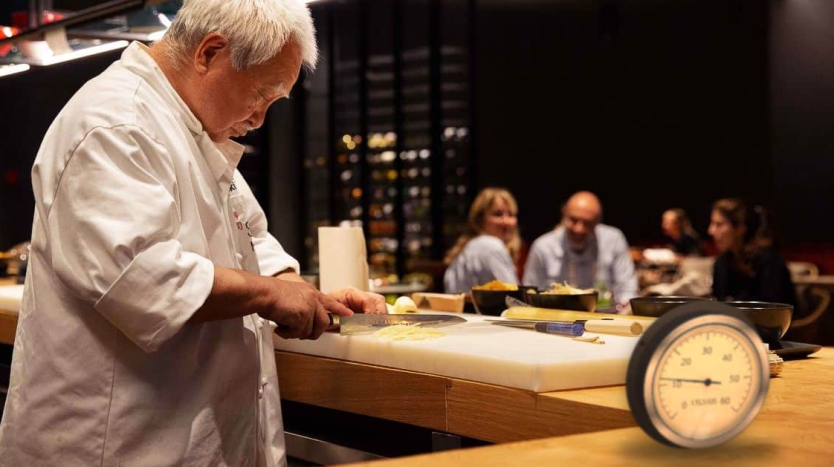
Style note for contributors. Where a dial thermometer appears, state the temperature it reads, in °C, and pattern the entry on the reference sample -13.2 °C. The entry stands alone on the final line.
12 °C
